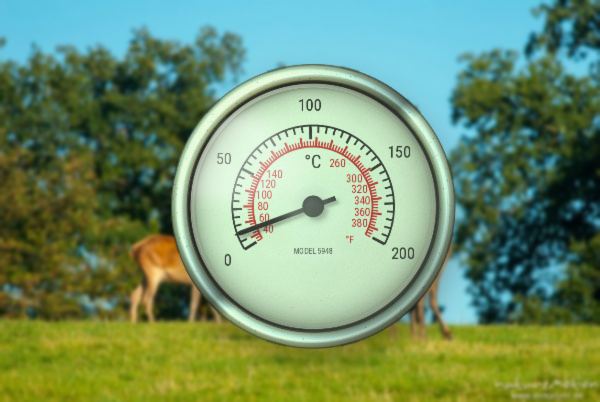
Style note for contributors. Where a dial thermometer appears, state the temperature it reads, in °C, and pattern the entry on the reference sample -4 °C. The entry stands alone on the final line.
10 °C
